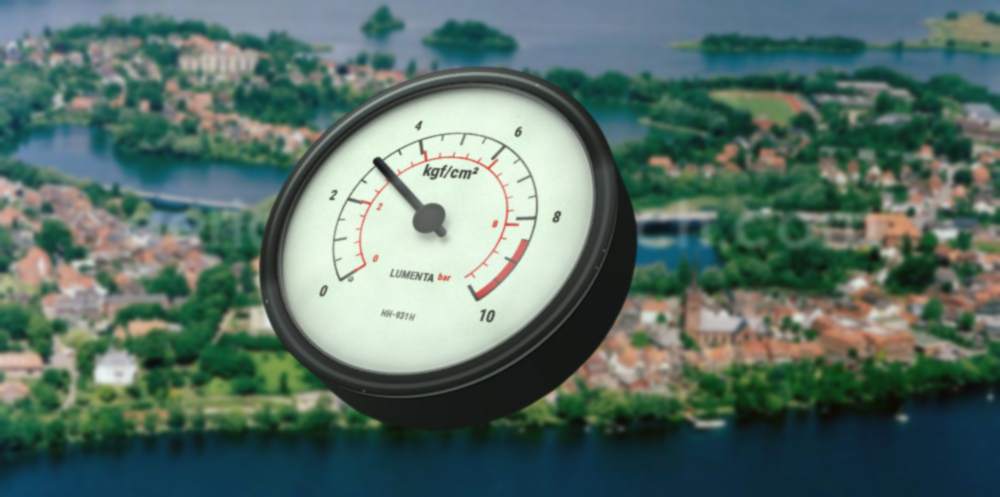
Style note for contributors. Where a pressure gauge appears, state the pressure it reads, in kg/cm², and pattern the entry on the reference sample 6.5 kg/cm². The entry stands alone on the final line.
3 kg/cm²
